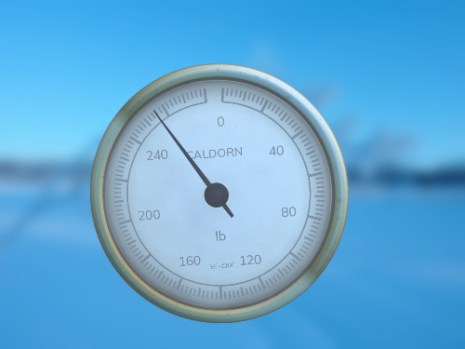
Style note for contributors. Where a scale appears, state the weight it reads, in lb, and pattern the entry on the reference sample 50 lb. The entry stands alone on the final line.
256 lb
